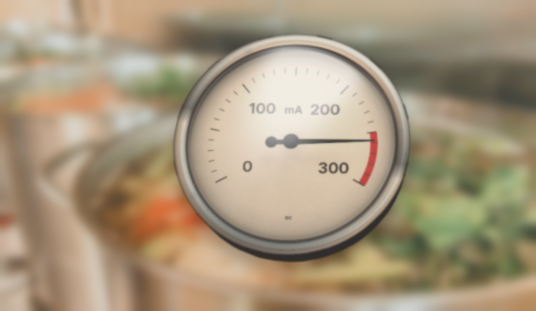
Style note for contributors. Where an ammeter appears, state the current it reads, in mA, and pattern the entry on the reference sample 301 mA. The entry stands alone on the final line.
260 mA
